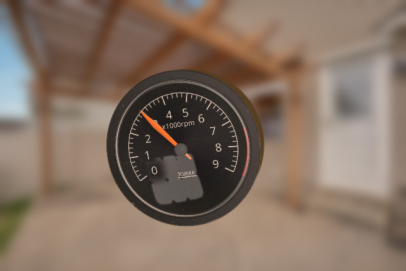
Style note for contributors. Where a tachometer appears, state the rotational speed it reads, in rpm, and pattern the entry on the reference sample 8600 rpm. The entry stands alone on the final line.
3000 rpm
